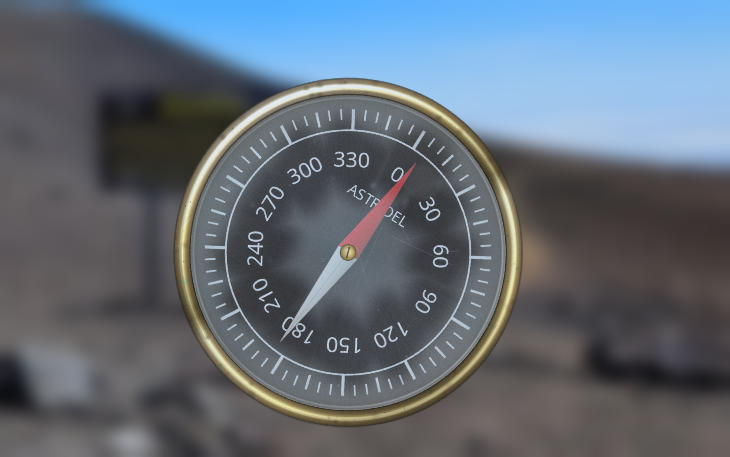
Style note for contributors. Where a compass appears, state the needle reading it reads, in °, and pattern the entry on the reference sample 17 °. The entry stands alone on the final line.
5 °
